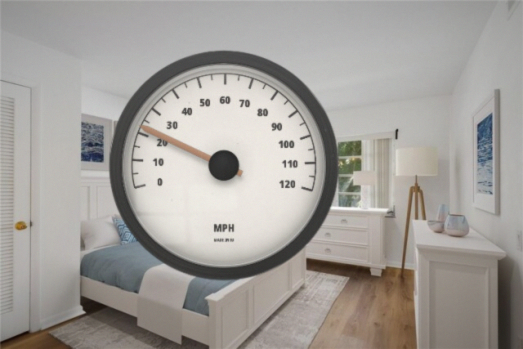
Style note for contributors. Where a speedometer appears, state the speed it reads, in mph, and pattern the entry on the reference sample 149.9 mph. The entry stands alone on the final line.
22.5 mph
